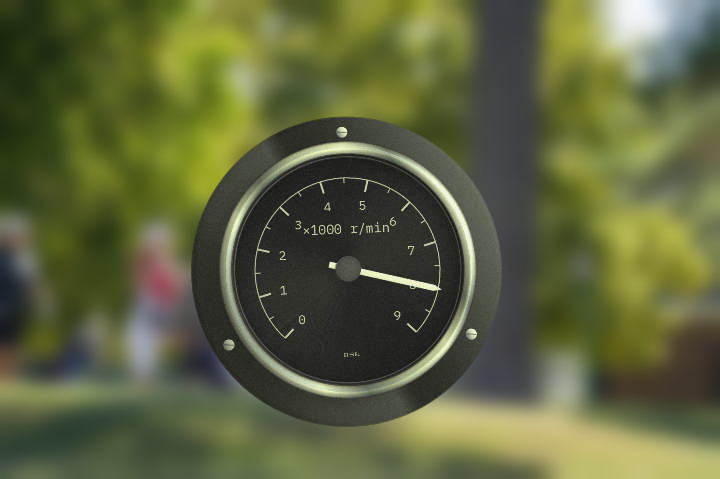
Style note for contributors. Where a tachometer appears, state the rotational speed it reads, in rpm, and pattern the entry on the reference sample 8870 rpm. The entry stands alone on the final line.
8000 rpm
